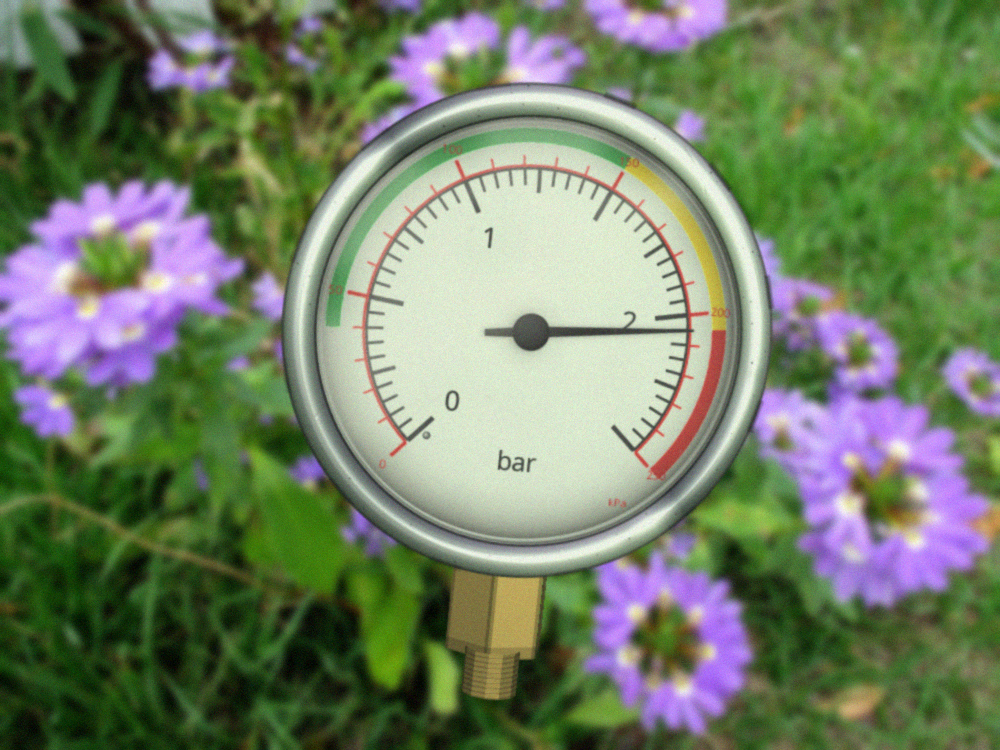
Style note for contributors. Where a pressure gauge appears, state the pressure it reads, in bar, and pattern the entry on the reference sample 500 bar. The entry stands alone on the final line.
2.05 bar
